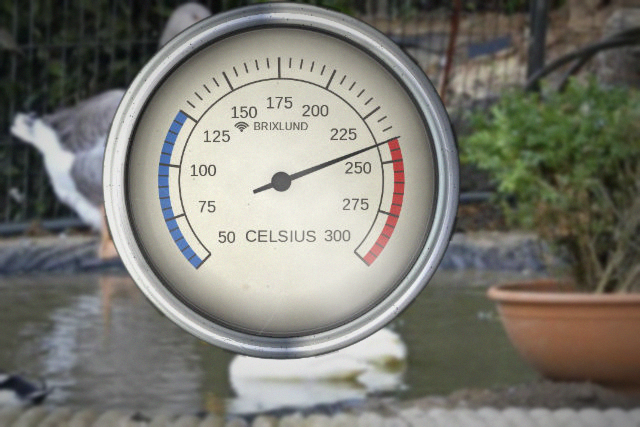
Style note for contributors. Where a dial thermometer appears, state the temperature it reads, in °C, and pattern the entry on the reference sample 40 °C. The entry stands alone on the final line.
240 °C
